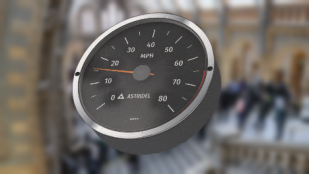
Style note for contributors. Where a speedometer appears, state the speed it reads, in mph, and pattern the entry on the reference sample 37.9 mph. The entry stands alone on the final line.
15 mph
